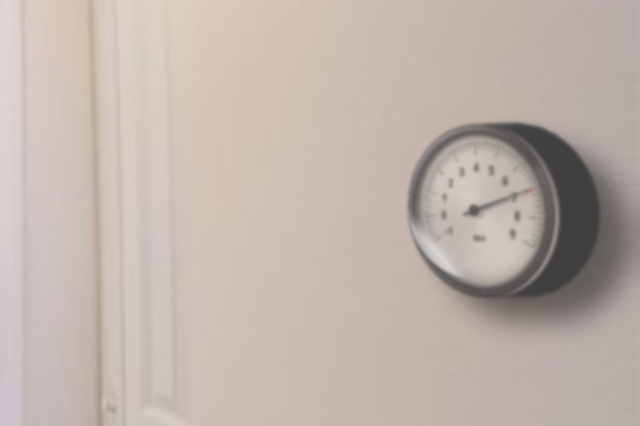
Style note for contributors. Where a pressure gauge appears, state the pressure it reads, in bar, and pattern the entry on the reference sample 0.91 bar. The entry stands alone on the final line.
7 bar
